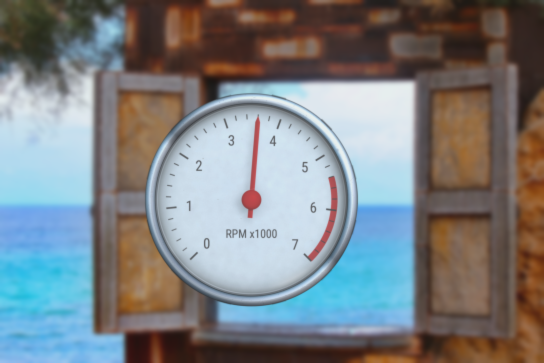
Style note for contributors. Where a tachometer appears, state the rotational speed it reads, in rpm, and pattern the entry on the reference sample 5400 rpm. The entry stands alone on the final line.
3600 rpm
